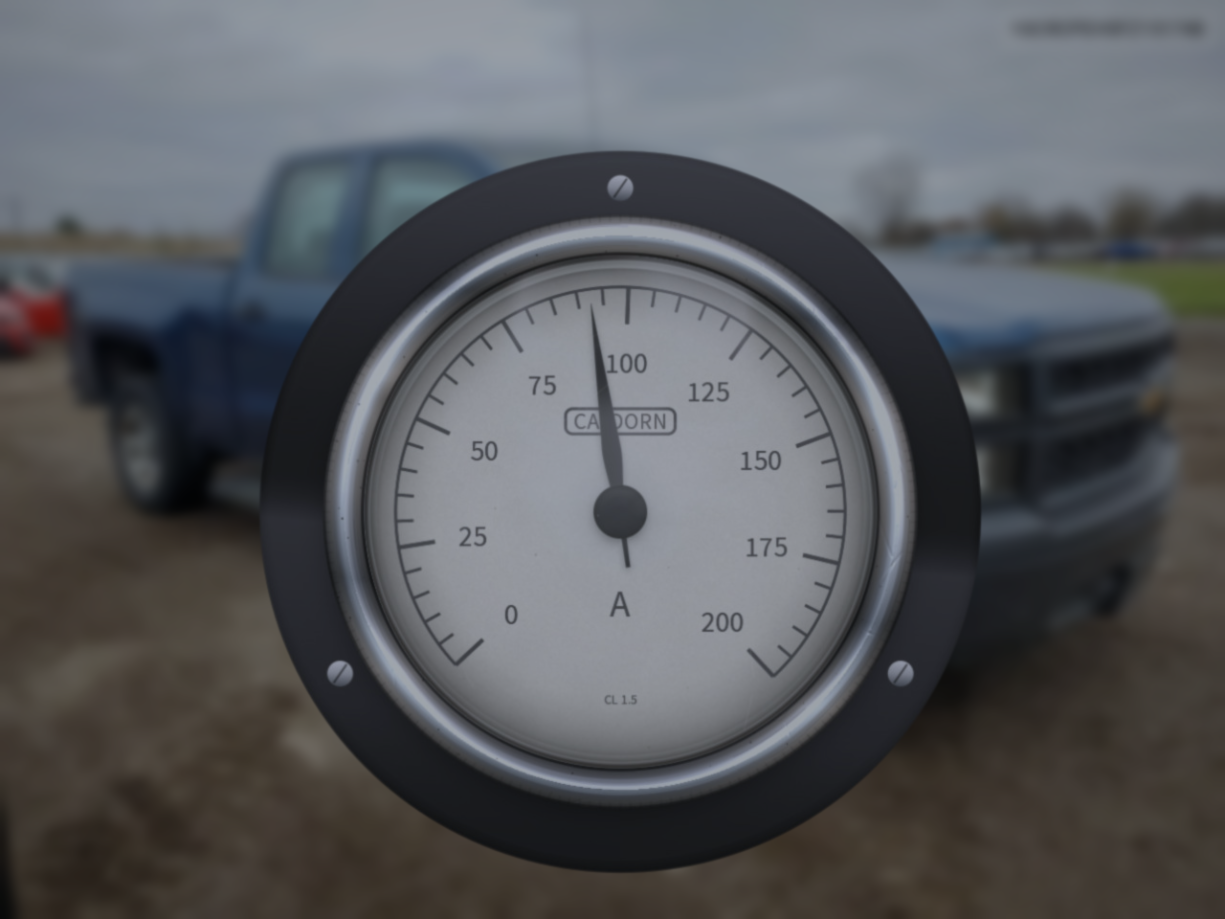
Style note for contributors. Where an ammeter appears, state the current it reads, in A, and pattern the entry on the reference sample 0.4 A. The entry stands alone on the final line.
92.5 A
